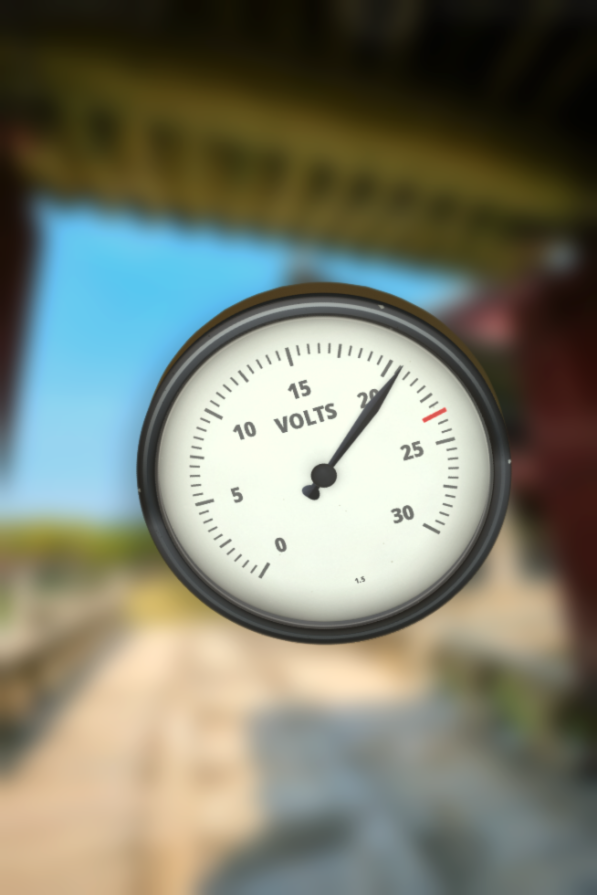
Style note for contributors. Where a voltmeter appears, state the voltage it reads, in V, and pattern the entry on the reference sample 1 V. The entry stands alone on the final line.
20.5 V
